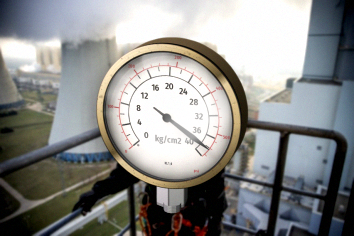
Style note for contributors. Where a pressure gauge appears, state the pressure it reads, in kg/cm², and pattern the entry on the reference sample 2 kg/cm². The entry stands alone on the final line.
38 kg/cm²
